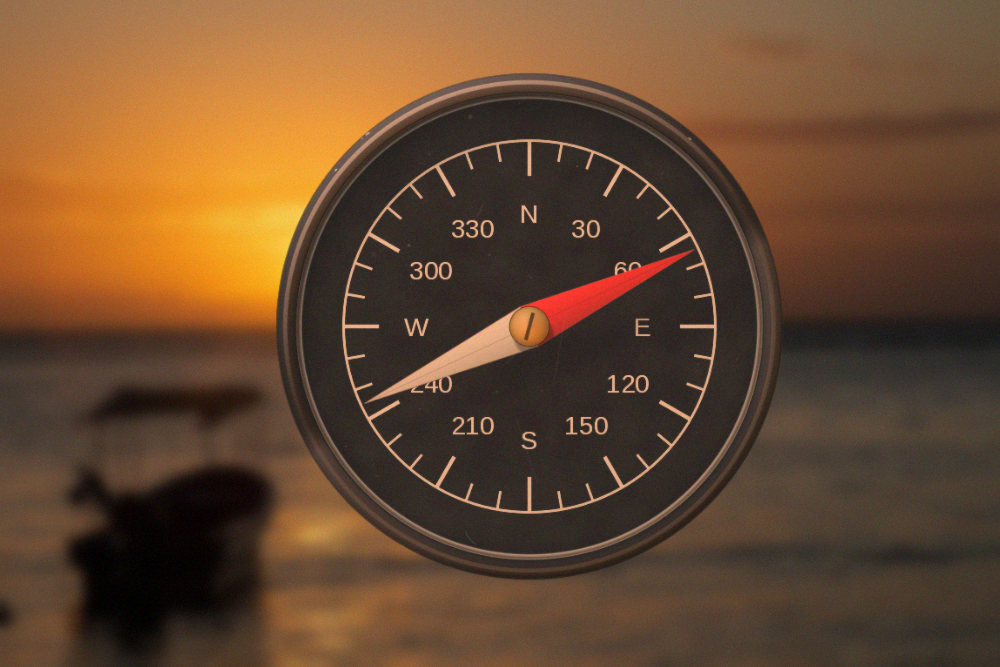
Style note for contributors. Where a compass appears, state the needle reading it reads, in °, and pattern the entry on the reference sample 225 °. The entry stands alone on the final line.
65 °
